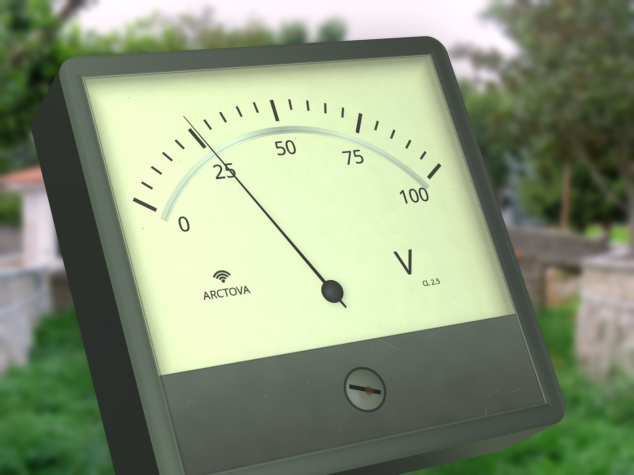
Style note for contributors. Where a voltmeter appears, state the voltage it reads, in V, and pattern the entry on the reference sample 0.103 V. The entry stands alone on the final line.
25 V
